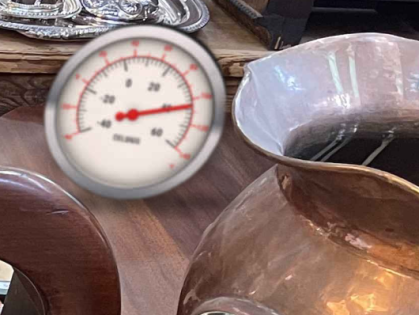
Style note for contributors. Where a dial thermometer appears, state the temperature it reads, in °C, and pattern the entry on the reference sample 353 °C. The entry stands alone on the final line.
40 °C
